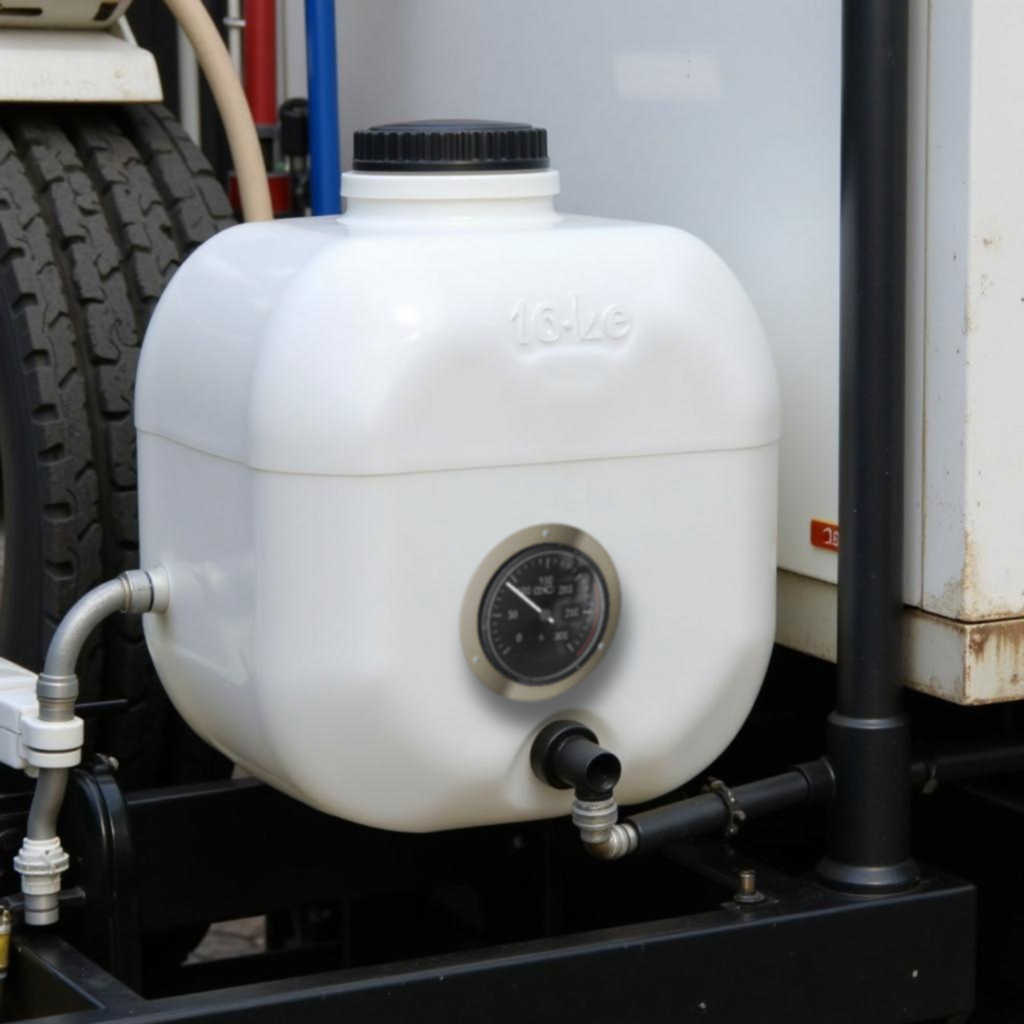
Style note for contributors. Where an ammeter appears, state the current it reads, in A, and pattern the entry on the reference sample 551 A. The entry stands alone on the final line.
90 A
